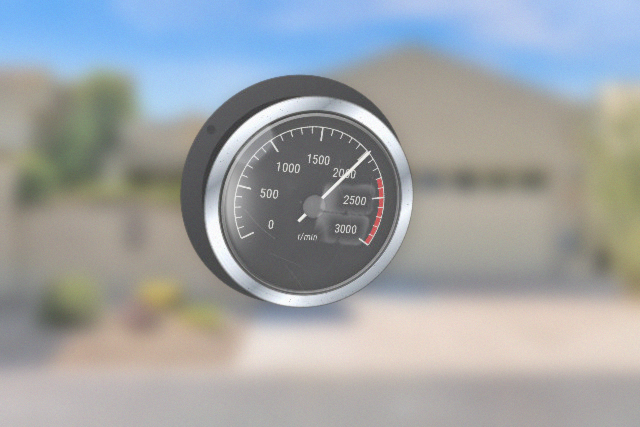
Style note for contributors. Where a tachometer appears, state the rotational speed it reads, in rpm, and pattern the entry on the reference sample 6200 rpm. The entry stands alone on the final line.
2000 rpm
